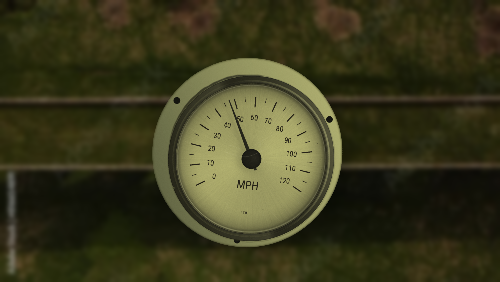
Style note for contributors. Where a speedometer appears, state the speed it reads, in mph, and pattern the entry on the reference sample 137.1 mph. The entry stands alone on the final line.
47.5 mph
